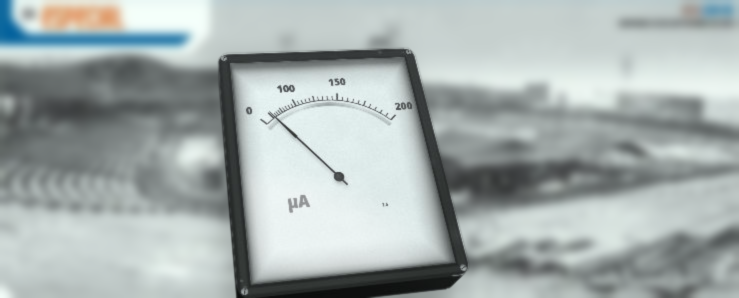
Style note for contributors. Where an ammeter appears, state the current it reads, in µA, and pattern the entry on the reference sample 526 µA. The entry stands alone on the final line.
50 µA
